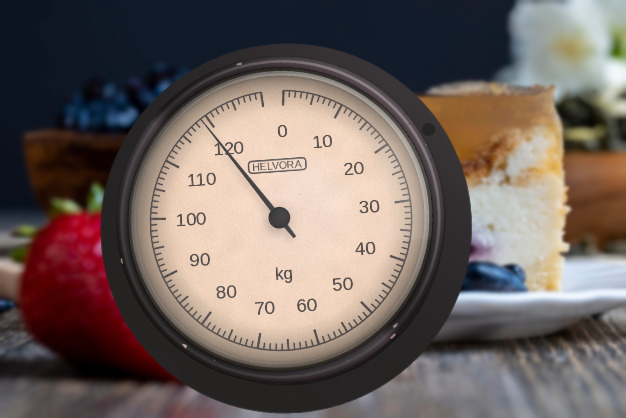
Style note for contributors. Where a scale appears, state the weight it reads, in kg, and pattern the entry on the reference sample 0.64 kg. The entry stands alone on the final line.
119 kg
